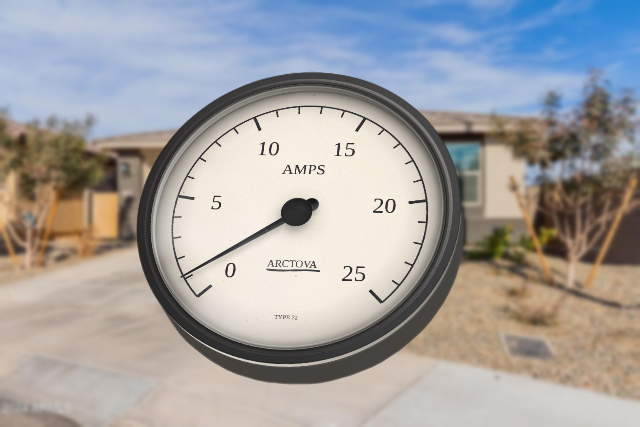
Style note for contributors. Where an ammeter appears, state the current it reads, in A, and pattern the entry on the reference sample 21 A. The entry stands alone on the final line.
1 A
